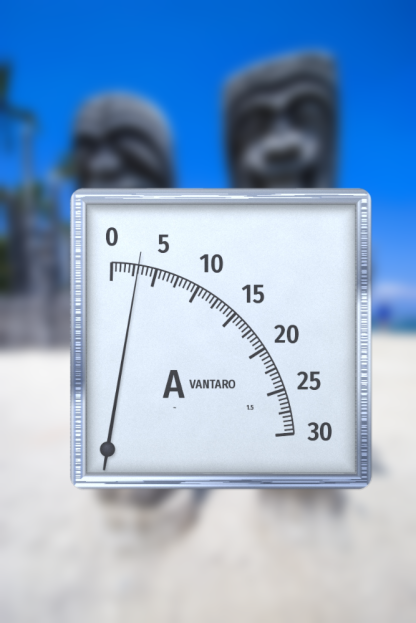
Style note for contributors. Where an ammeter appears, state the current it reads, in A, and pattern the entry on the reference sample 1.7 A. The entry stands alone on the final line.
3 A
